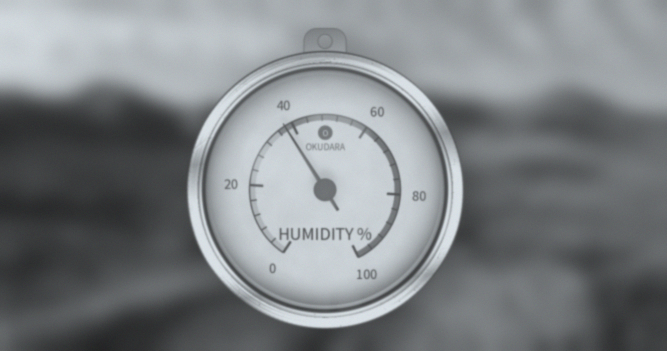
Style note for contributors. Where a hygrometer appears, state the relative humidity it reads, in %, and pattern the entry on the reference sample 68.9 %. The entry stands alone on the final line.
38 %
